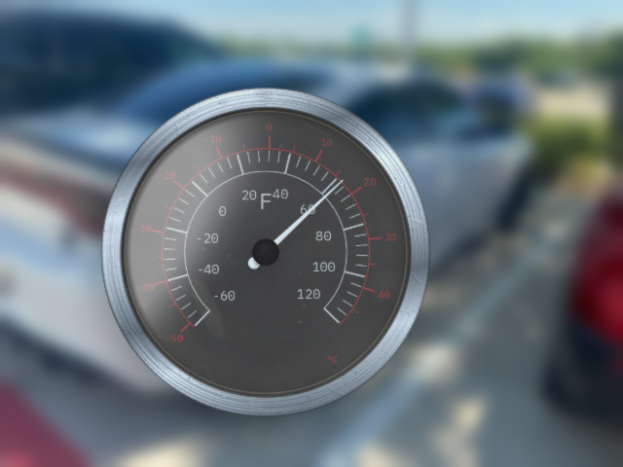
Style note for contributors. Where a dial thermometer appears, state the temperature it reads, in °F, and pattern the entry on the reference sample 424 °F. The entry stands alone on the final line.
62 °F
